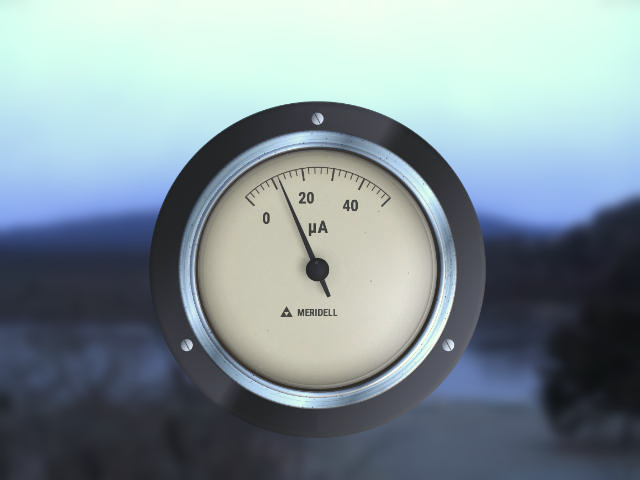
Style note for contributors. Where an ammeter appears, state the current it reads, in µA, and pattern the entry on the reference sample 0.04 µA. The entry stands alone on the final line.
12 µA
